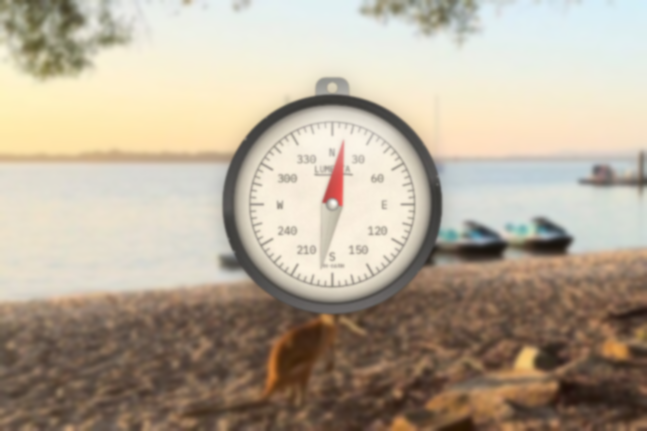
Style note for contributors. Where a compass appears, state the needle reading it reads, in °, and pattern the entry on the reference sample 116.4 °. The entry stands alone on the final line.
10 °
